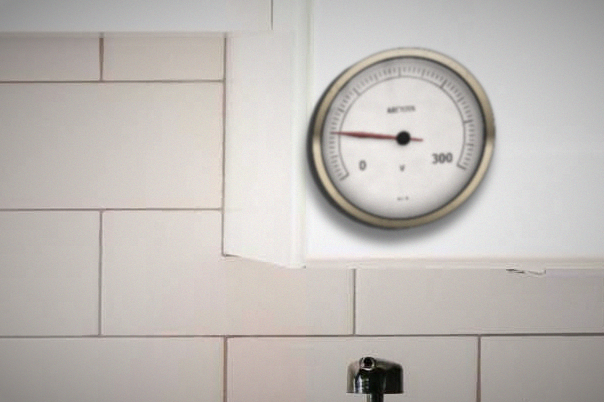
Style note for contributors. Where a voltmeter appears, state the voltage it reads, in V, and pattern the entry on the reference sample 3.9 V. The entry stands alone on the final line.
50 V
